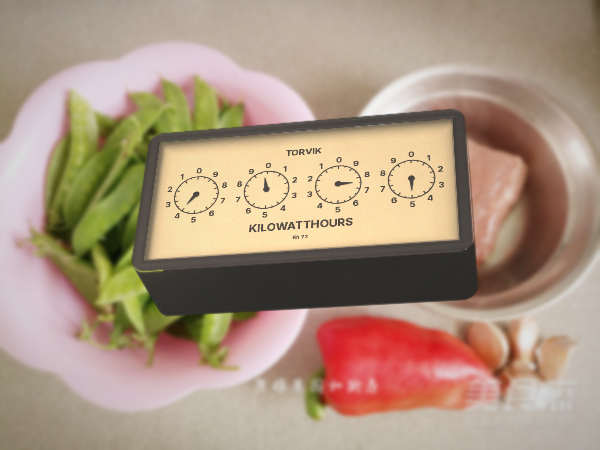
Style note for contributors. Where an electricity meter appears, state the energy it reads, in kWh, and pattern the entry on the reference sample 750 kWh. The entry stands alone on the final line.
3975 kWh
